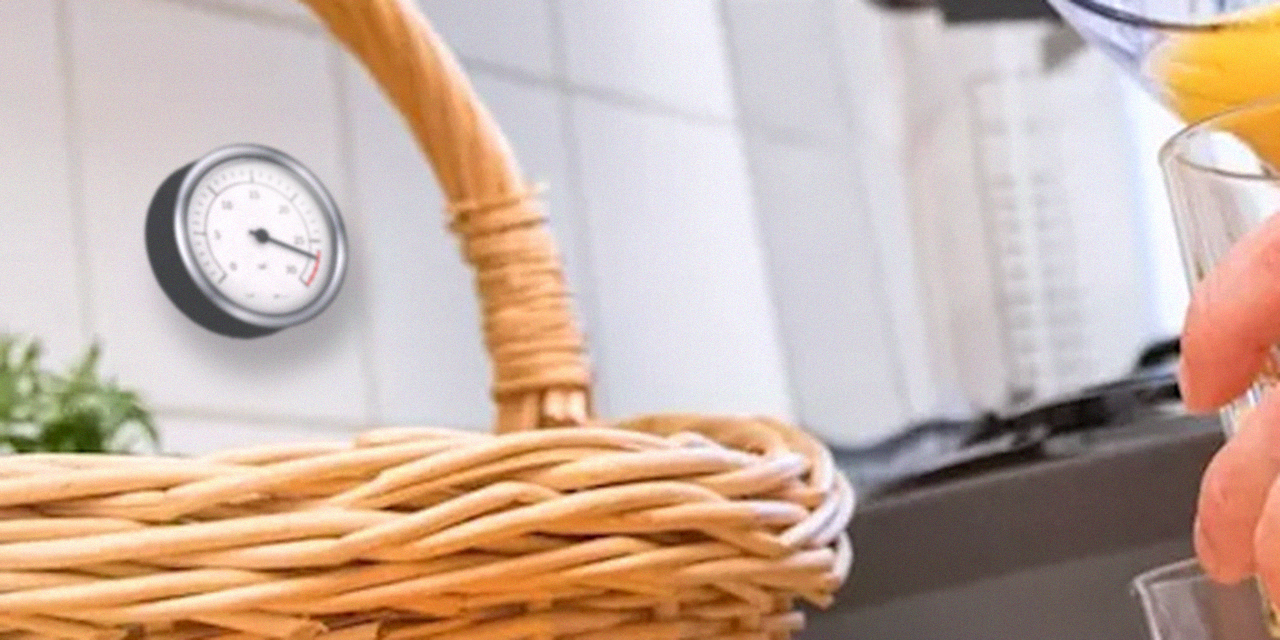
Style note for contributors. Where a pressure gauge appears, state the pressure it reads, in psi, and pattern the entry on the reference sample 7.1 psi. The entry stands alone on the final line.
27 psi
